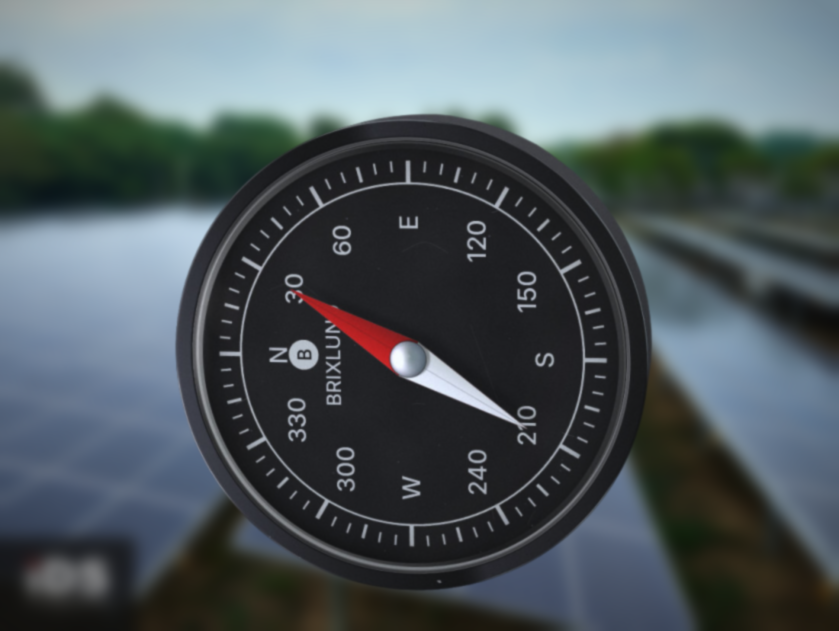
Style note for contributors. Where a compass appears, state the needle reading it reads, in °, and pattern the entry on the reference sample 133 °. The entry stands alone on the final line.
30 °
